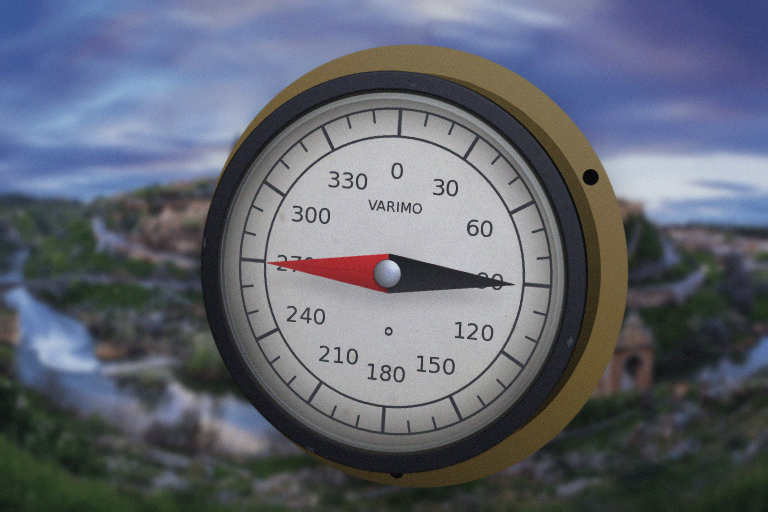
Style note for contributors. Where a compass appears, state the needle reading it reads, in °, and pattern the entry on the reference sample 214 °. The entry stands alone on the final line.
270 °
